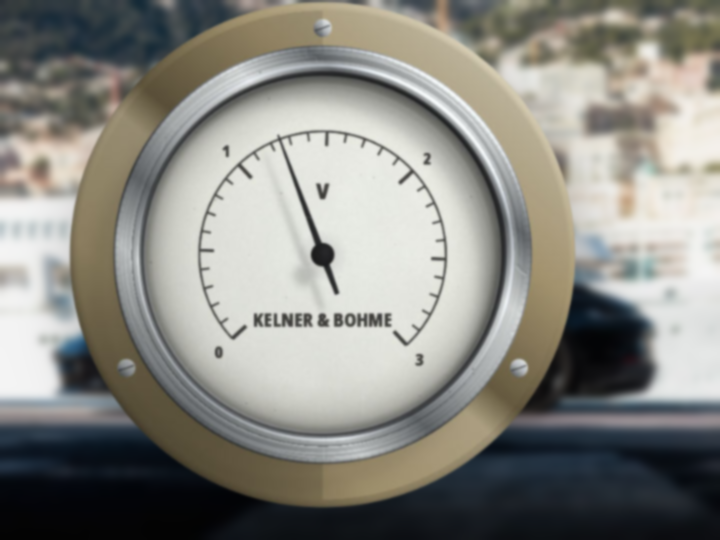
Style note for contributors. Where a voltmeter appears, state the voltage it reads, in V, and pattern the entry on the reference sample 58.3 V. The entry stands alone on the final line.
1.25 V
